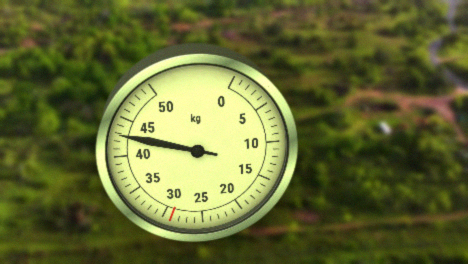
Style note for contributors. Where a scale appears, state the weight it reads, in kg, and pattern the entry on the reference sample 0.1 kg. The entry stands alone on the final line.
43 kg
